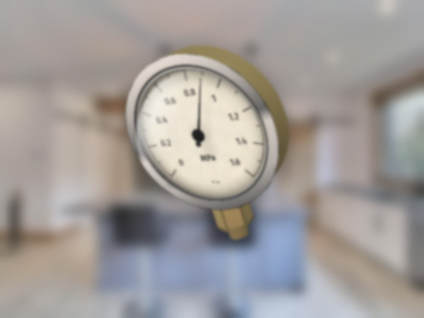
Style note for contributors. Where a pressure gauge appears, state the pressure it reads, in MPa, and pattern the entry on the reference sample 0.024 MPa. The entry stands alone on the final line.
0.9 MPa
